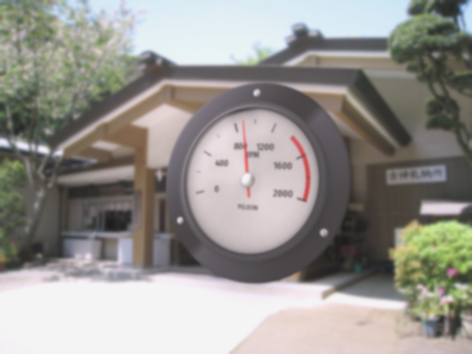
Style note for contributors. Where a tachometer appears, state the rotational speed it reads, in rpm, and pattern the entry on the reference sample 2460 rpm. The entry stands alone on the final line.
900 rpm
